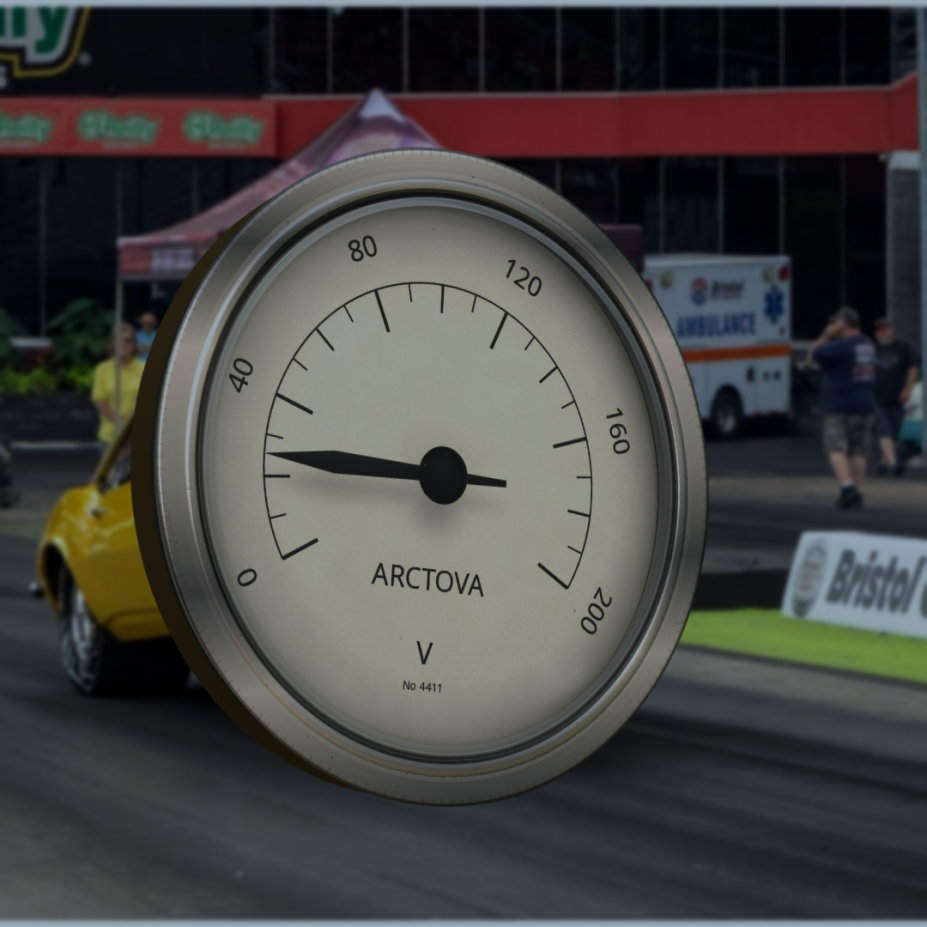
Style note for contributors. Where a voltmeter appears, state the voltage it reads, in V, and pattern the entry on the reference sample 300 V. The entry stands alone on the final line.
25 V
